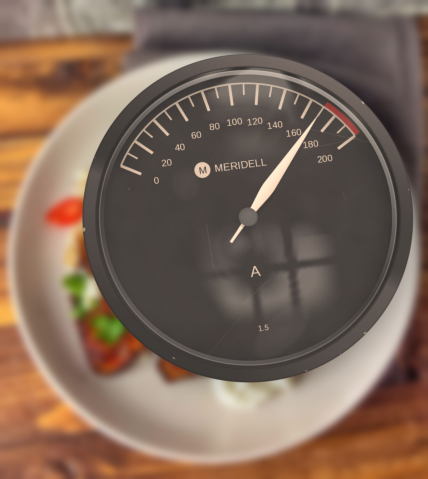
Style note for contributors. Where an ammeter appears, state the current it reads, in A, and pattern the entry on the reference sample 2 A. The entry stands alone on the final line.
170 A
